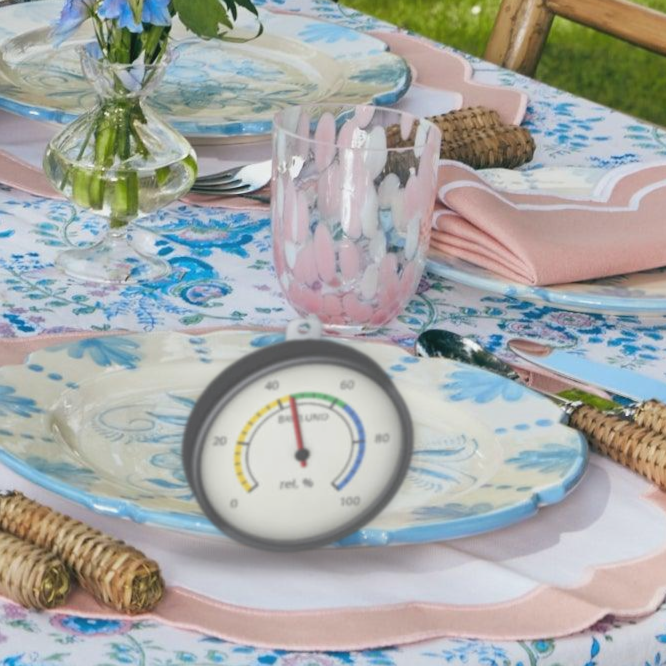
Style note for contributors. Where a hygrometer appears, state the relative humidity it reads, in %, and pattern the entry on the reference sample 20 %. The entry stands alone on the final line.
44 %
